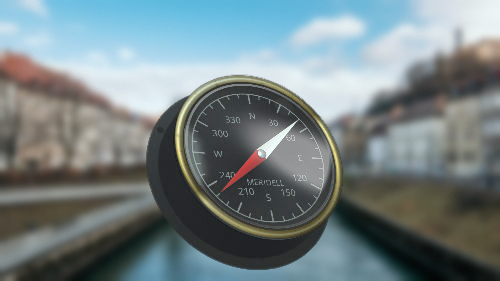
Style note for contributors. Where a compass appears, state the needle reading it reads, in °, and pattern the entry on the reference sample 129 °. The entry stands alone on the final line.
230 °
